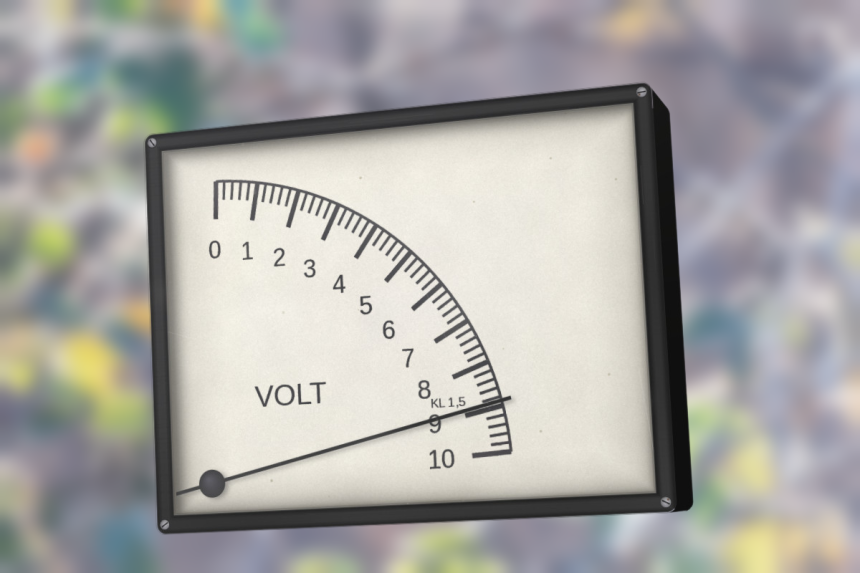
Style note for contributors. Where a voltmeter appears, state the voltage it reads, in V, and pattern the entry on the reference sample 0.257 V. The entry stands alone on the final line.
8.9 V
